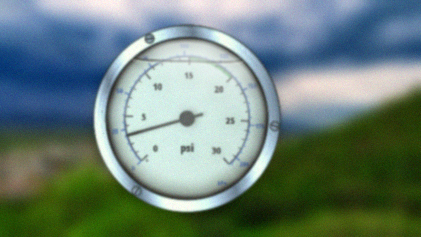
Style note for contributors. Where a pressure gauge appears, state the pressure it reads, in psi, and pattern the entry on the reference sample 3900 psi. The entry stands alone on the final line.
3 psi
